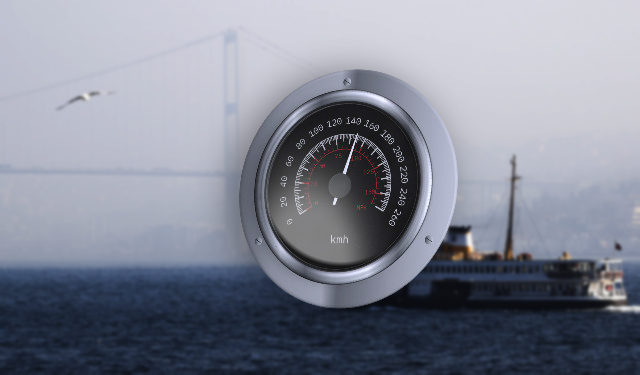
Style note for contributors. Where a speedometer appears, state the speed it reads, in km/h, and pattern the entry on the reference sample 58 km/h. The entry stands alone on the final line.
150 km/h
